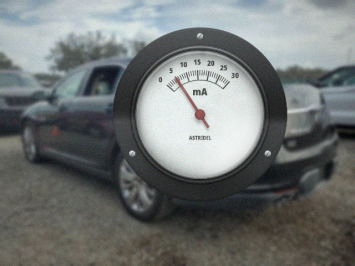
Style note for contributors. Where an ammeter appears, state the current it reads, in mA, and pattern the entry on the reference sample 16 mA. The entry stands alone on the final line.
5 mA
